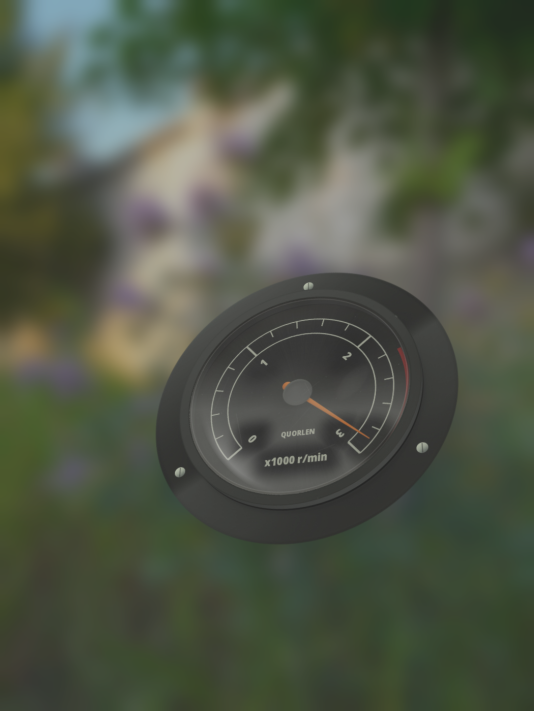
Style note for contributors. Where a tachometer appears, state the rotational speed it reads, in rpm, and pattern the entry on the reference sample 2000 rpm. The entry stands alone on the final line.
2900 rpm
